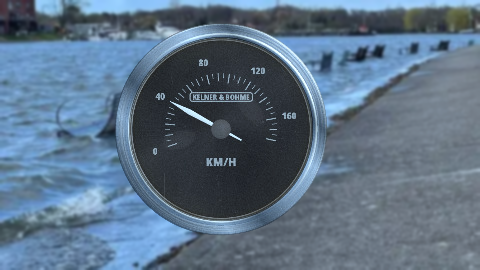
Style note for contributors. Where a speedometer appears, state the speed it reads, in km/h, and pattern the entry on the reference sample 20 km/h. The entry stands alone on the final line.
40 km/h
